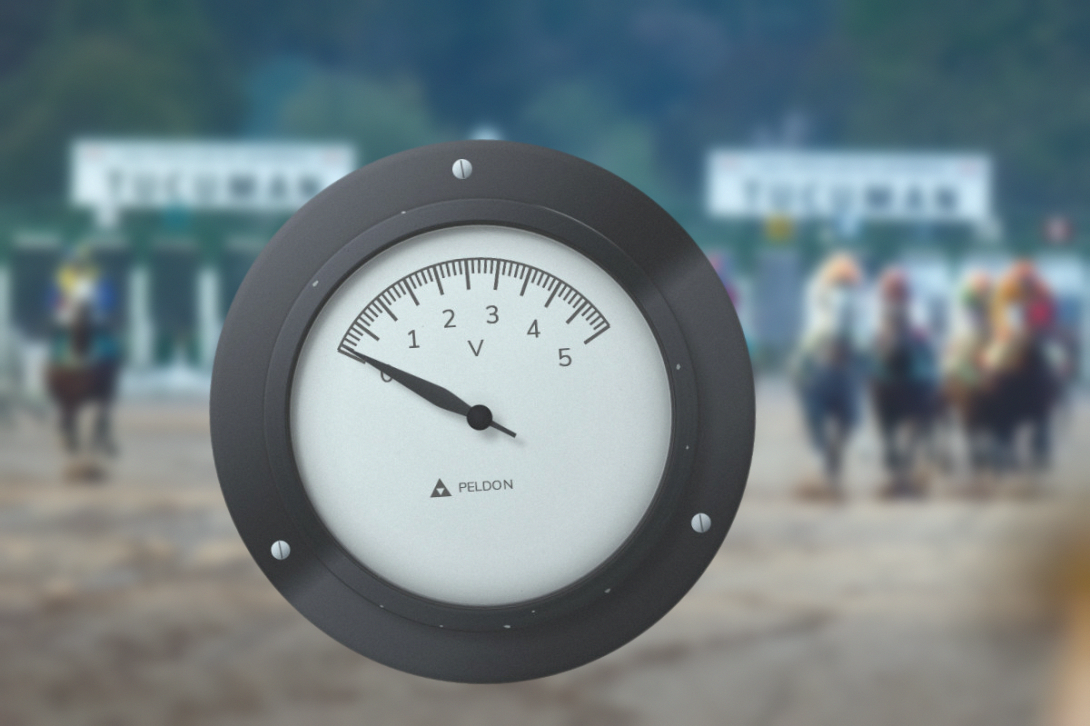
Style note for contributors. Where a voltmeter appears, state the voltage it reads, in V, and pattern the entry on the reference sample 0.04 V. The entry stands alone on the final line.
0.1 V
